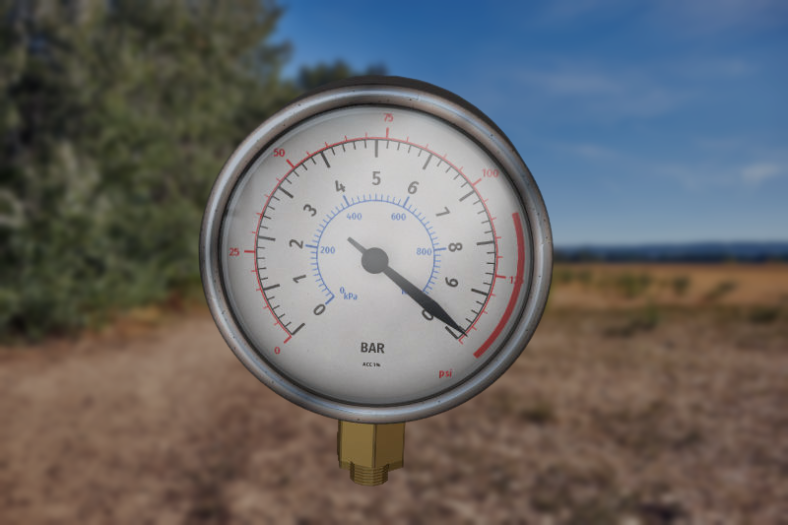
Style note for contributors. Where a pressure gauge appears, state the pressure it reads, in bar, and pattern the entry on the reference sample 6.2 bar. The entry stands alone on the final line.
9.8 bar
